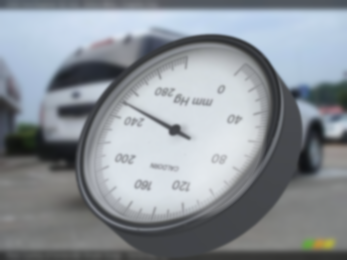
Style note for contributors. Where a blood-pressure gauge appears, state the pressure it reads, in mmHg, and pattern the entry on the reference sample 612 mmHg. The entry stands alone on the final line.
250 mmHg
